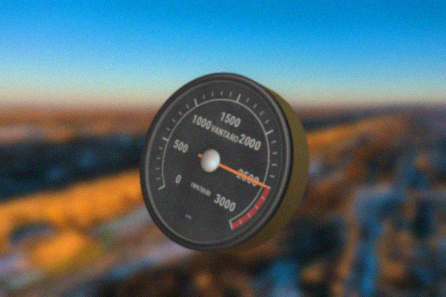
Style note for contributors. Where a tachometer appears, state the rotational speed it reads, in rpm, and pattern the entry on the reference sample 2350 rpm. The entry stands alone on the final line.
2500 rpm
